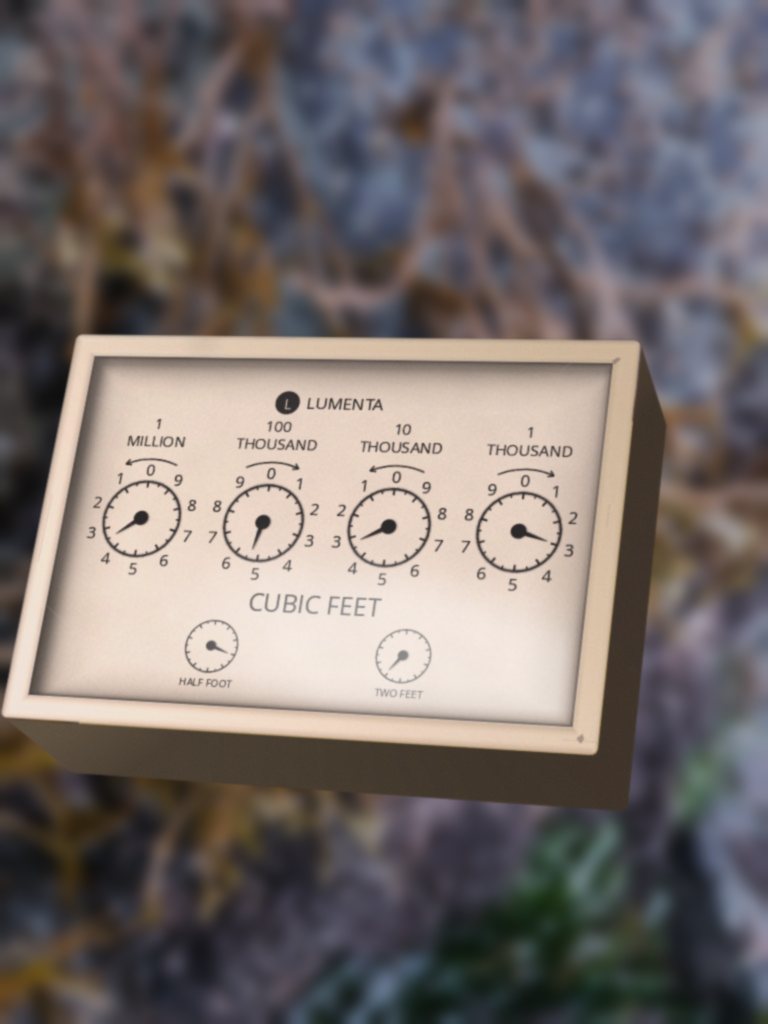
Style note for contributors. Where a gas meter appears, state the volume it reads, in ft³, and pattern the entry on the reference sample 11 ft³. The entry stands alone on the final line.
353300 ft³
